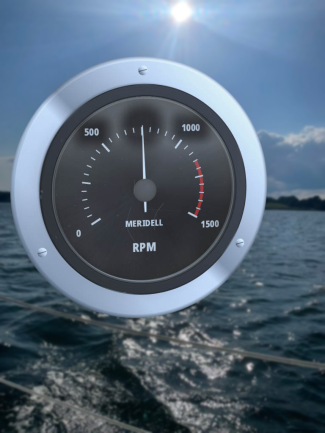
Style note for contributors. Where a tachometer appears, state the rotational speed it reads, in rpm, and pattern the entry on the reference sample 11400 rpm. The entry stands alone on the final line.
750 rpm
